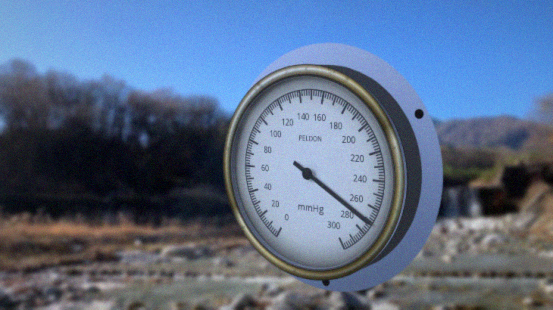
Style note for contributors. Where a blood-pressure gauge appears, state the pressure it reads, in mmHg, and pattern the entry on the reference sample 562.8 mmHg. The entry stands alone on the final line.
270 mmHg
